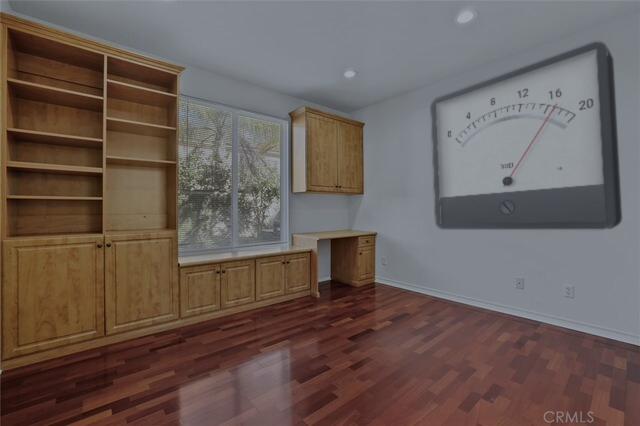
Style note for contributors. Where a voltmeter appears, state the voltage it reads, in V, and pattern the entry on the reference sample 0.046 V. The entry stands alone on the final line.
17 V
